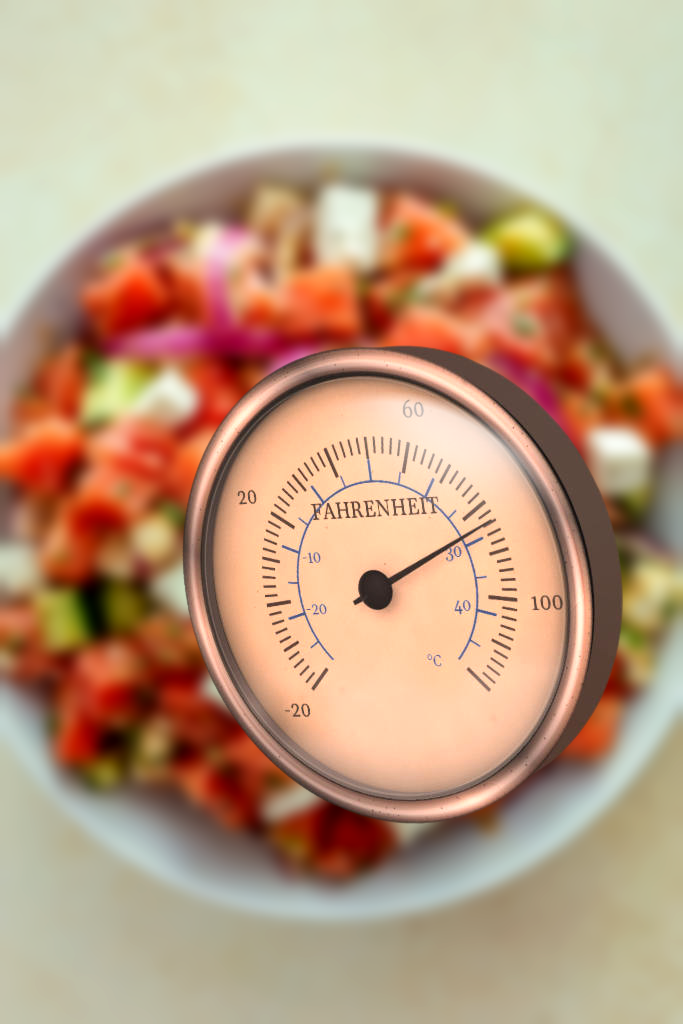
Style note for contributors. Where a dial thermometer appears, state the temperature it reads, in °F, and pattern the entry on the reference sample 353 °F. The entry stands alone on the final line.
84 °F
